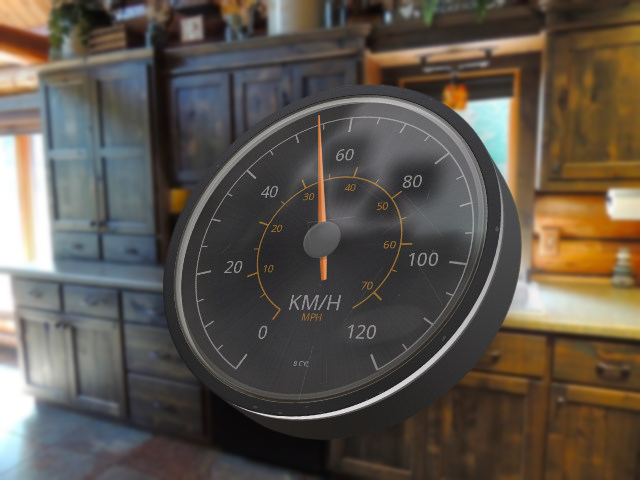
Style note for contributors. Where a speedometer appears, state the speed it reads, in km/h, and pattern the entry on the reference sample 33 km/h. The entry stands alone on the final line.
55 km/h
